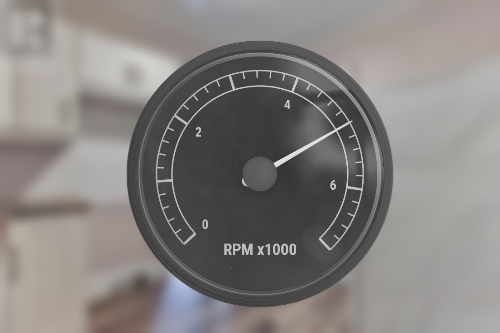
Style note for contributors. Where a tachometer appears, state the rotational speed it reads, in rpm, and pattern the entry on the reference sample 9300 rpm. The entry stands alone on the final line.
5000 rpm
